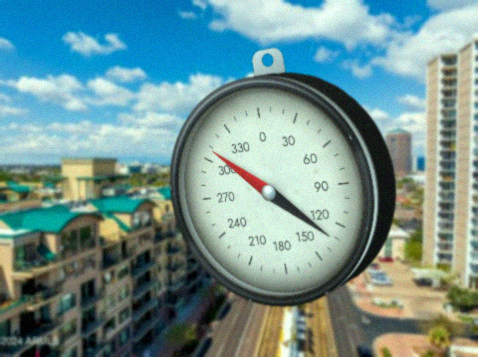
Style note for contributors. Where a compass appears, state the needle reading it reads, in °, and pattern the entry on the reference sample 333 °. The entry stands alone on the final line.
310 °
